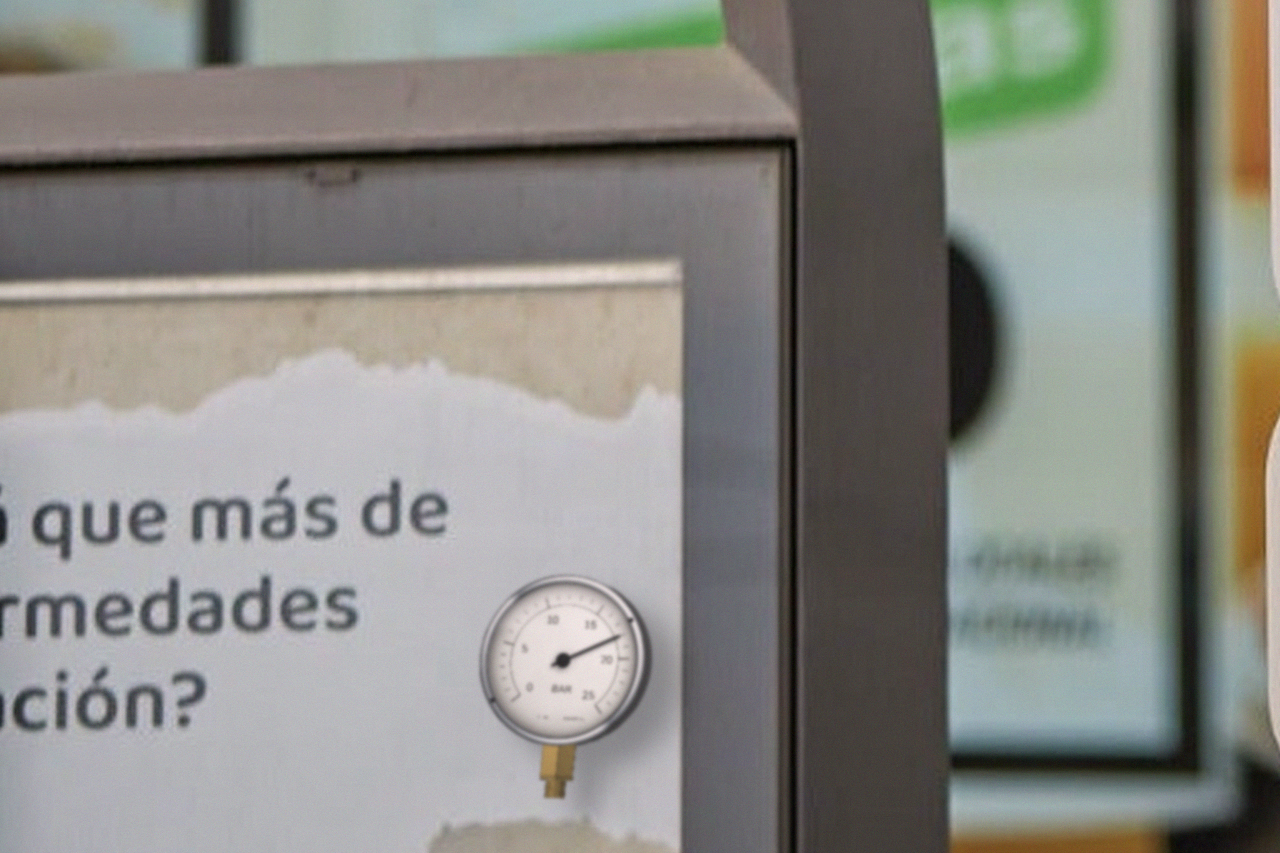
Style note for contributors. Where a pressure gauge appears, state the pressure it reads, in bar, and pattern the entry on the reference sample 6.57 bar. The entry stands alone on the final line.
18 bar
